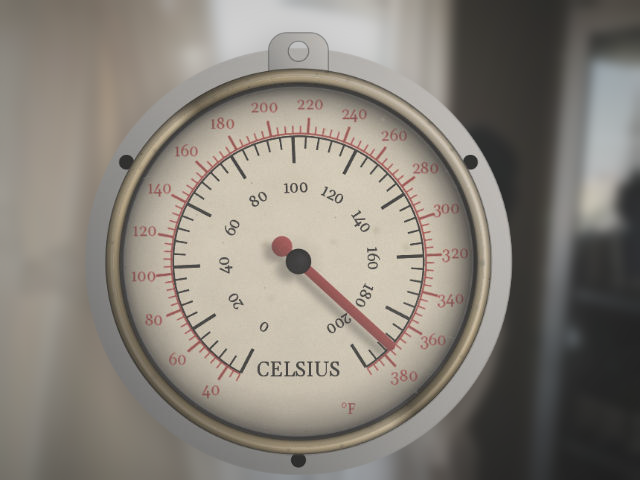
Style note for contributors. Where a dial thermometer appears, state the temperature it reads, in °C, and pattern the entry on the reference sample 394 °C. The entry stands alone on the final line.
190 °C
